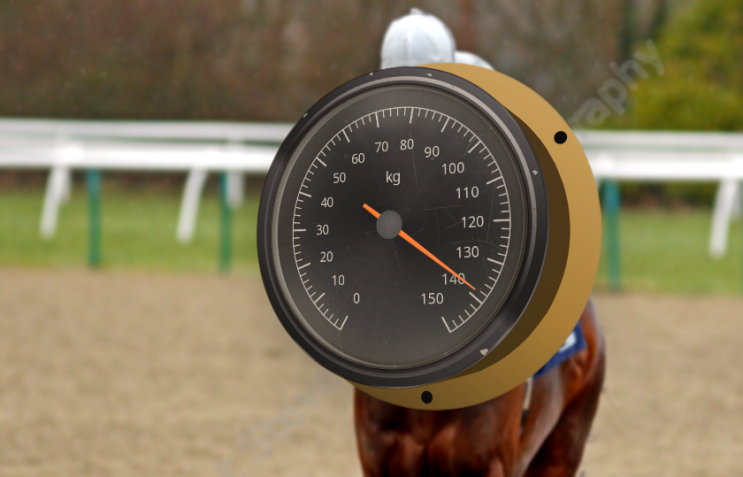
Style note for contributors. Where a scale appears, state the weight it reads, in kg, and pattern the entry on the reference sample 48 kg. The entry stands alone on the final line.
138 kg
